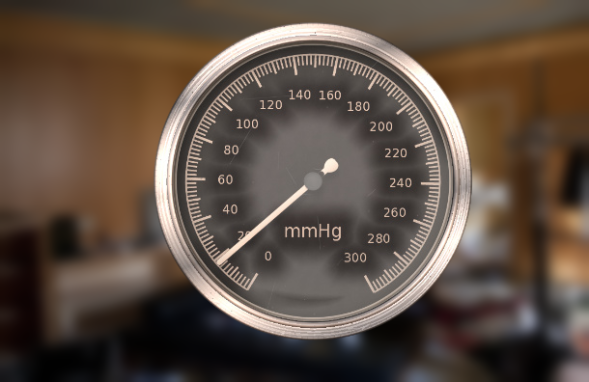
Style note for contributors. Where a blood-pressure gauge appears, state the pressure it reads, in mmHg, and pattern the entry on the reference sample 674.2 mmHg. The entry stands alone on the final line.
18 mmHg
